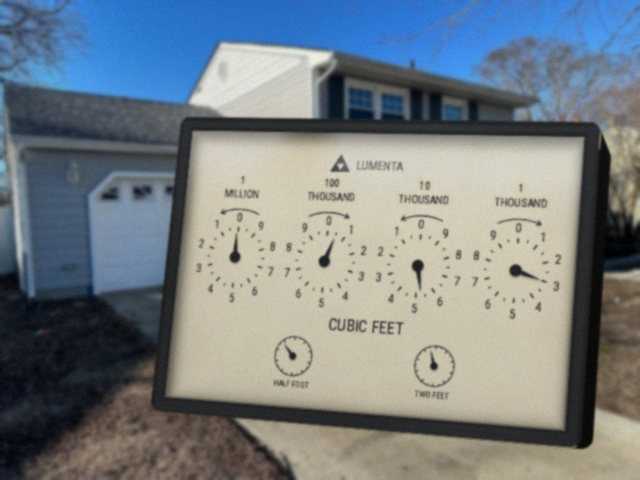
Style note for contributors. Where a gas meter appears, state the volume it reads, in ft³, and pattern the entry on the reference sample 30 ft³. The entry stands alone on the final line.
5300 ft³
